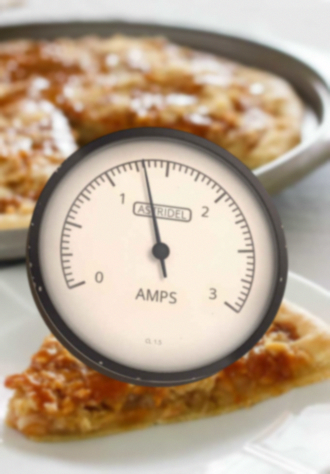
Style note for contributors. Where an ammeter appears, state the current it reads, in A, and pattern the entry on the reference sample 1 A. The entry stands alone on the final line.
1.3 A
